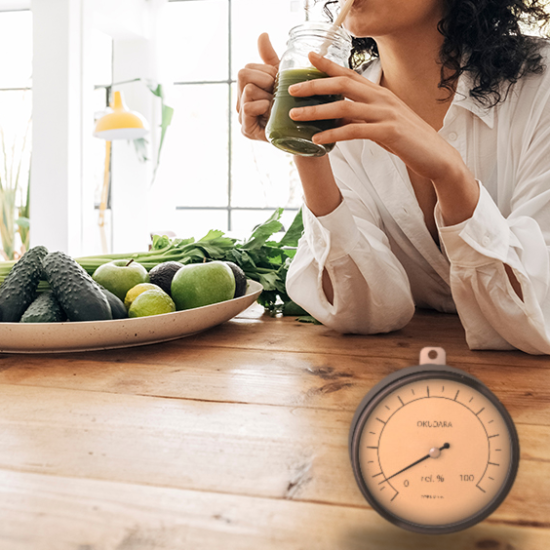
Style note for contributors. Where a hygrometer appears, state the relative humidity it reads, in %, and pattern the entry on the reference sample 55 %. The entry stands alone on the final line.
7.5 %
